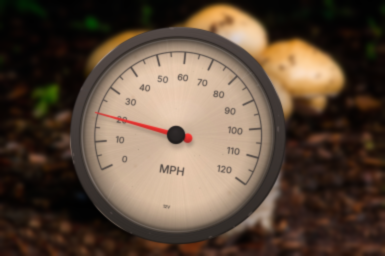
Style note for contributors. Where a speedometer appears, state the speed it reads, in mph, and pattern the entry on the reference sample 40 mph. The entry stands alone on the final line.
20 mph
